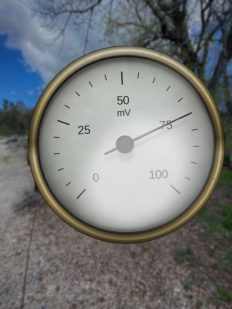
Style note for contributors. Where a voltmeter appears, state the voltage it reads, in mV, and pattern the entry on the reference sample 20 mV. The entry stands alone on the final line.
75 mV
